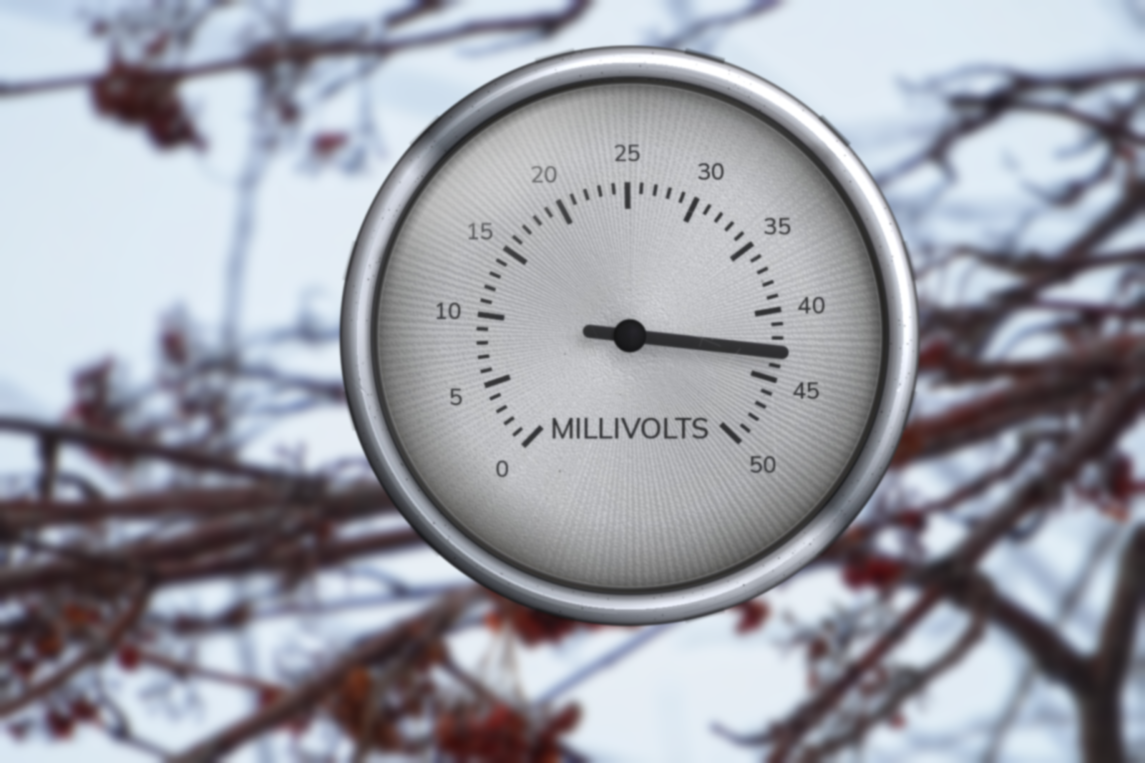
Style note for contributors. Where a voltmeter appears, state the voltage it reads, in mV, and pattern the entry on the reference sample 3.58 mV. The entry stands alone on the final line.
43 mV
